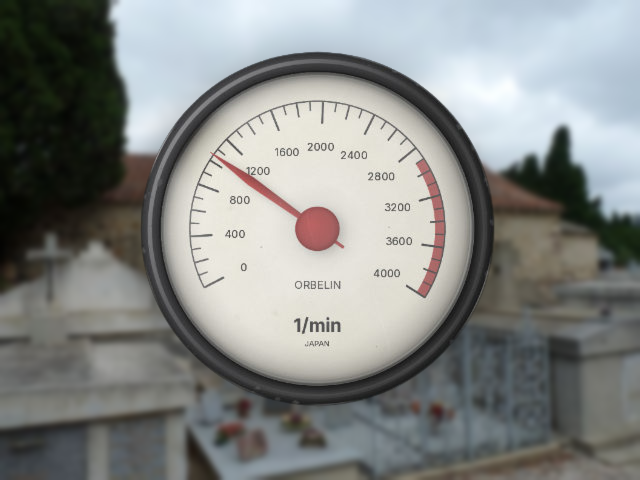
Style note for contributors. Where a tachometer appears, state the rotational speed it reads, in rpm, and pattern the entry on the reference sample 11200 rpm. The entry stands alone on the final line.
1050 rpm
